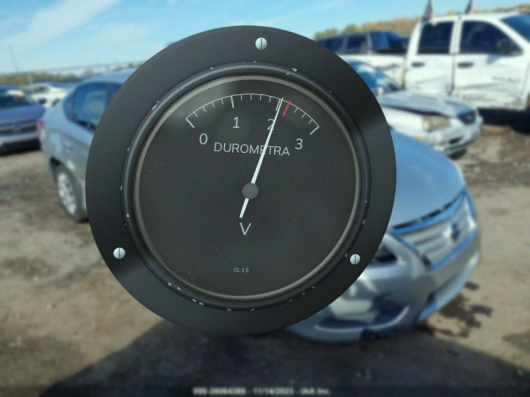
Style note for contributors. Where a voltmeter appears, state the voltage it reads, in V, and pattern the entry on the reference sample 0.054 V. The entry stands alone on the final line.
2 V
